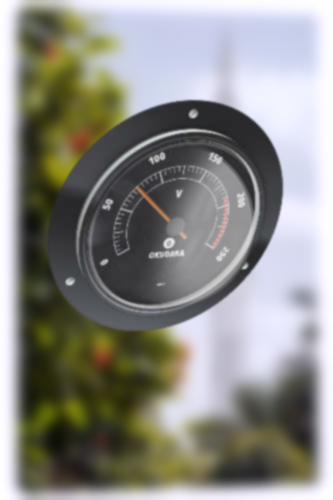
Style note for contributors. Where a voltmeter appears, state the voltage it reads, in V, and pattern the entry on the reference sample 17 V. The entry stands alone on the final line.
75 V
